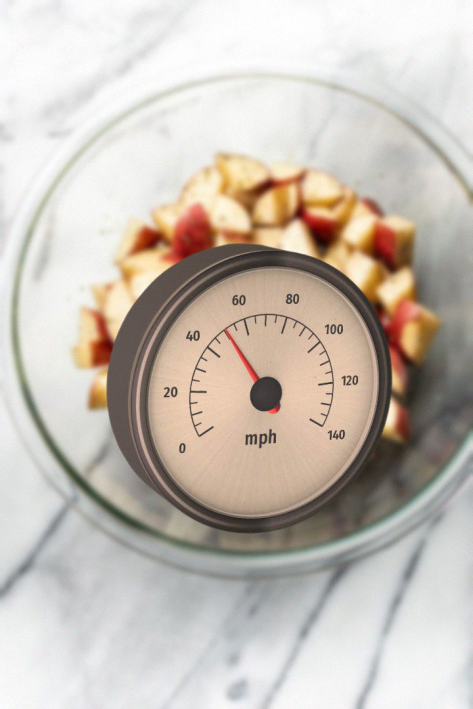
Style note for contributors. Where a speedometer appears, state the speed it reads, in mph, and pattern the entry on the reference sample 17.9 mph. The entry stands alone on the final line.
50 mph
